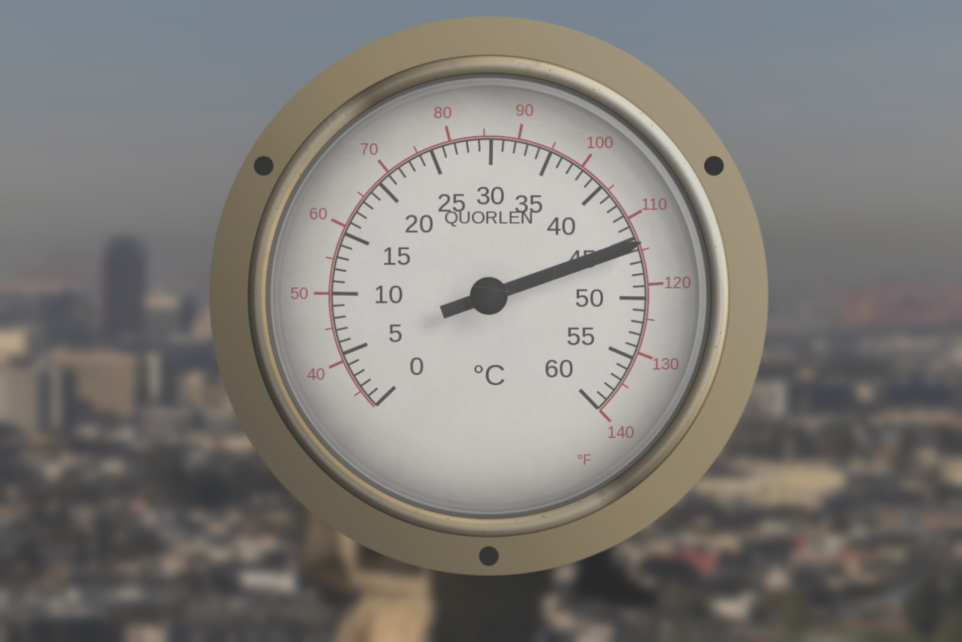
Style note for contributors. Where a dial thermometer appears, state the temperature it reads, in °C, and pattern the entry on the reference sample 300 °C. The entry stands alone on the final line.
45.5 °C
